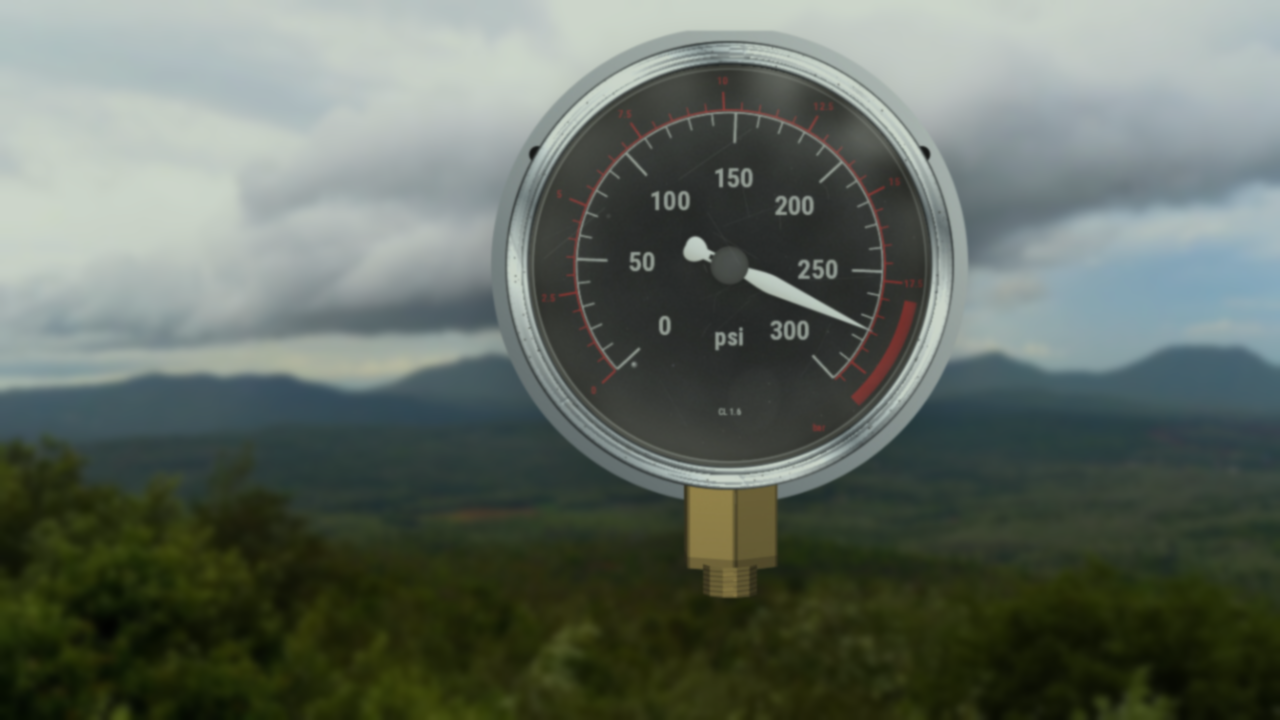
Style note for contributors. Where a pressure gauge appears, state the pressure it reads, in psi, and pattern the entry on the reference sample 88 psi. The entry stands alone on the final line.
275 psi
